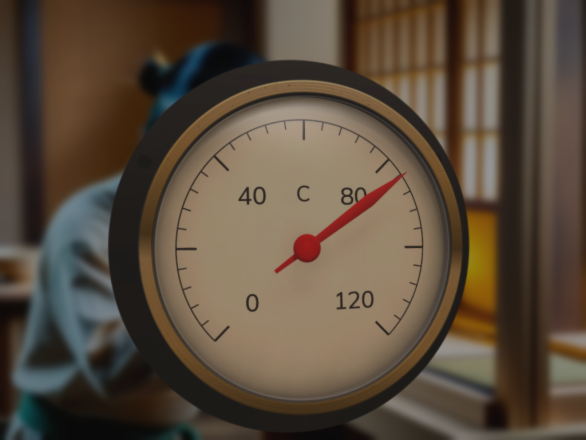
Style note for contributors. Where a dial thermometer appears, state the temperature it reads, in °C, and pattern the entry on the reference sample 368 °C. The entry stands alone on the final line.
84 °C
